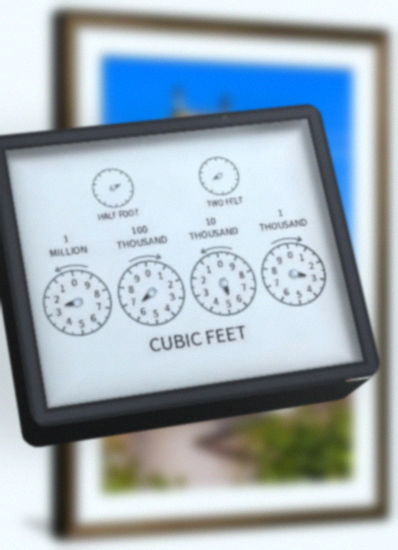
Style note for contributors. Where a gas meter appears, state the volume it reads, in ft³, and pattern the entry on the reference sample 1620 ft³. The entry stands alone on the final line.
265300 ft³
